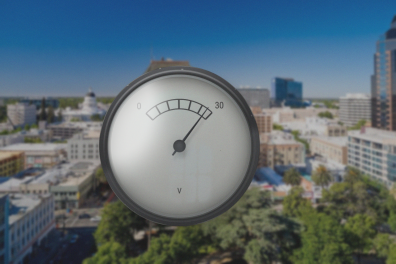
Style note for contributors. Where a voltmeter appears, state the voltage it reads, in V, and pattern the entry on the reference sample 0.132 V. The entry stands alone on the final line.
27.5 V
